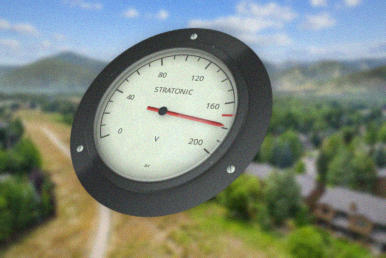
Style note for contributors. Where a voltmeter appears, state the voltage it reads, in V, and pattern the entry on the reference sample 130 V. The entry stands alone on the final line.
180 V
